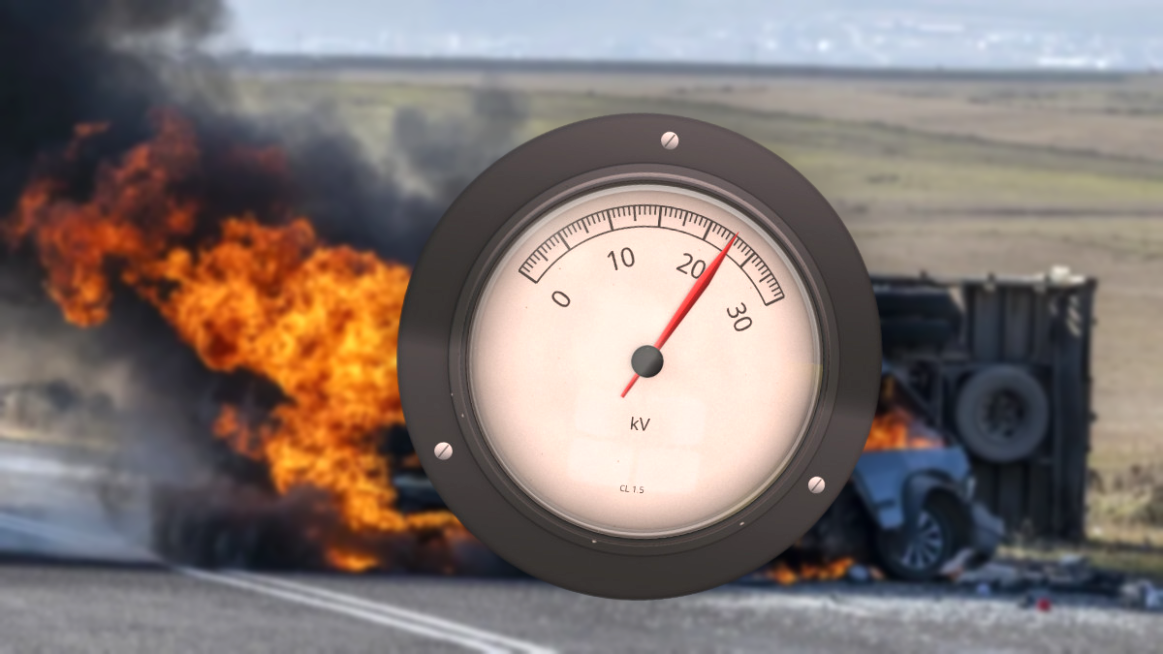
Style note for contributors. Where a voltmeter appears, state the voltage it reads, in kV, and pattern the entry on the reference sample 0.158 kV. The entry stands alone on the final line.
22.5 kV
